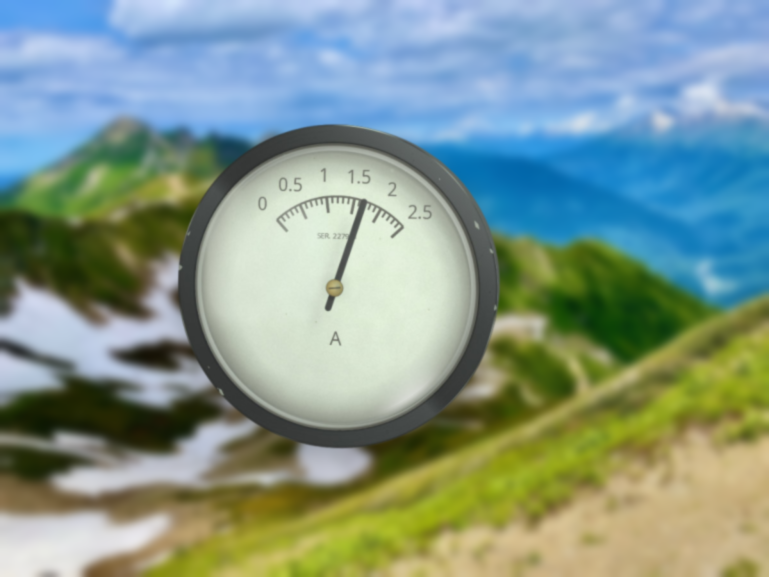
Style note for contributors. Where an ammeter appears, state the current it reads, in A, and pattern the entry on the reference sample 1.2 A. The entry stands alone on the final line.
1.7 A
